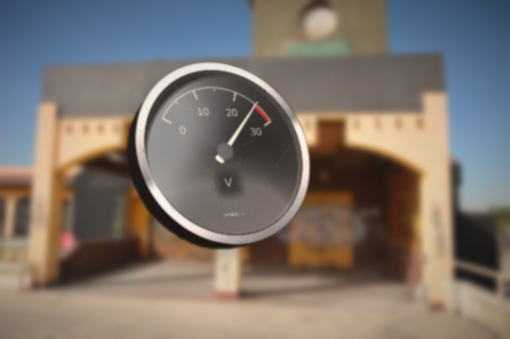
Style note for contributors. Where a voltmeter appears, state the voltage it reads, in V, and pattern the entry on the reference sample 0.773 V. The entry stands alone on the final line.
25 V
